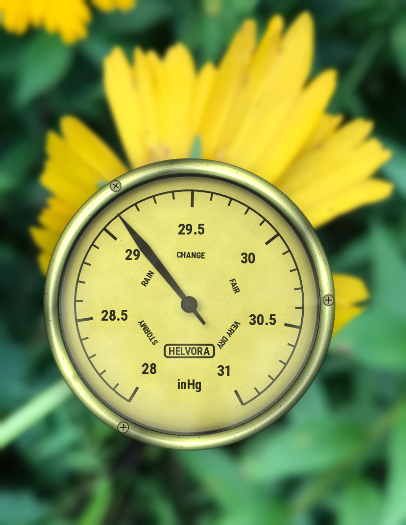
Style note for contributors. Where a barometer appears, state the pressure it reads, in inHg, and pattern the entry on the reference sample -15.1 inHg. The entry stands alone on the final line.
29.1 inHg
